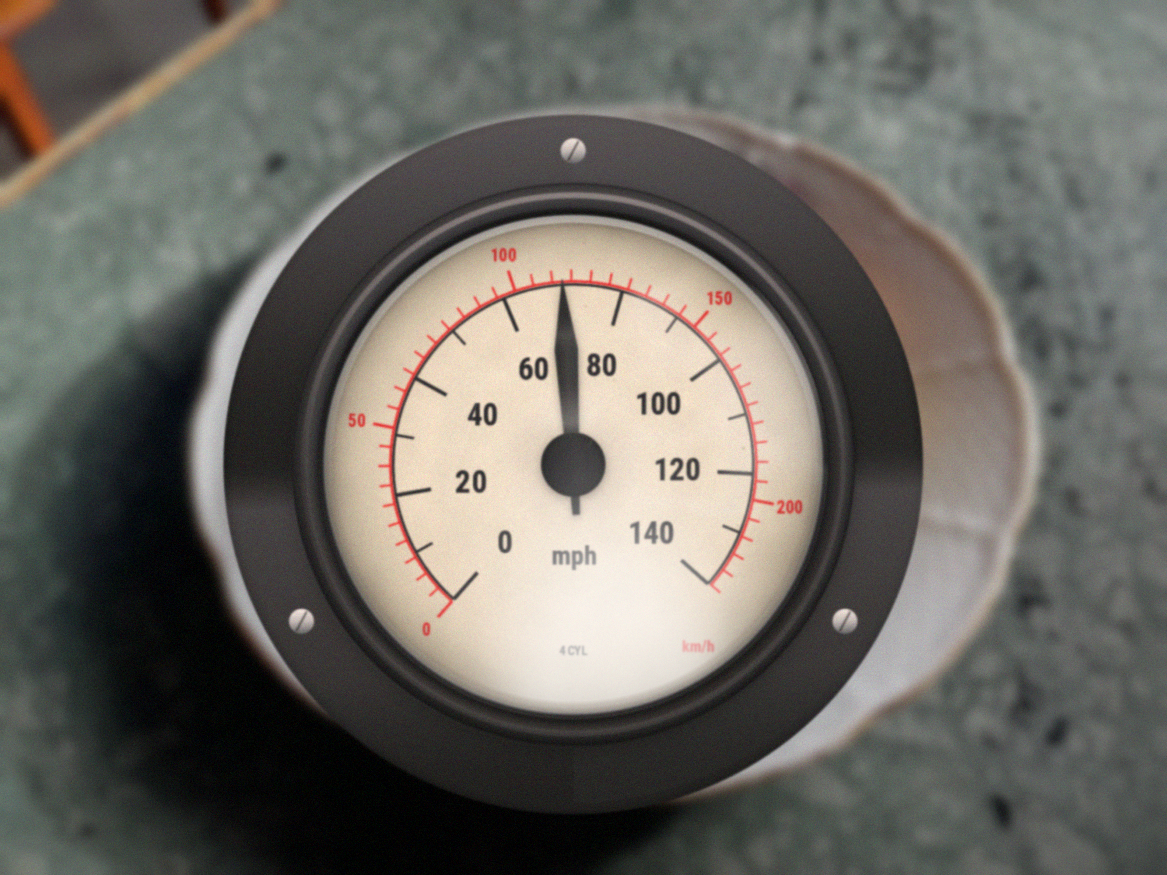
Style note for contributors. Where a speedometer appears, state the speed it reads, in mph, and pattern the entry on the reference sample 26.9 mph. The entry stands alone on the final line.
70 mph
